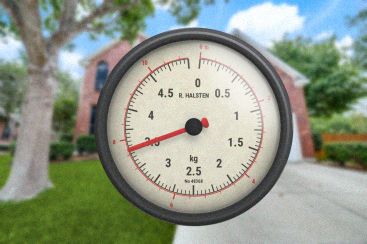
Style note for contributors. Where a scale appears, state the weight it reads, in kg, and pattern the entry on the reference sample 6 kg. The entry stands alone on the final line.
3.5 kg
